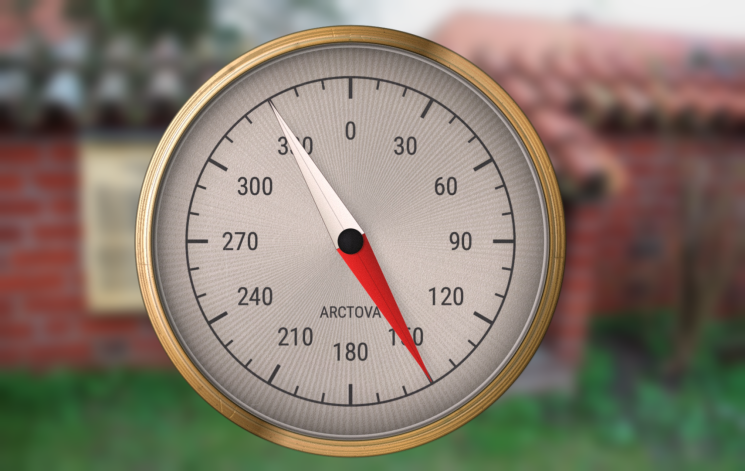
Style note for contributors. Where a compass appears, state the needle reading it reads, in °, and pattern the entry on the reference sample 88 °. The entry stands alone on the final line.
150 °
